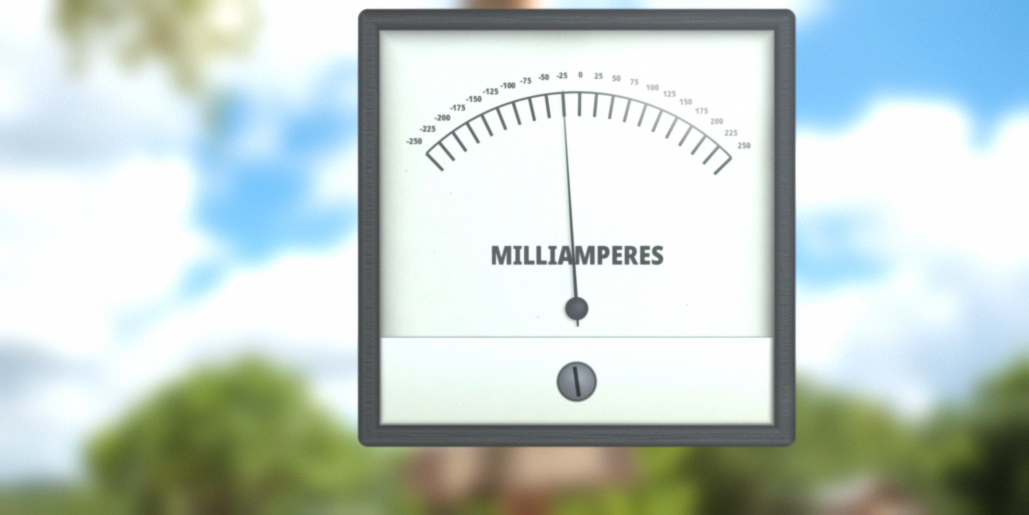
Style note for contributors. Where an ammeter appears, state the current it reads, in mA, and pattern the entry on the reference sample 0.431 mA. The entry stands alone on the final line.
-25 mA
